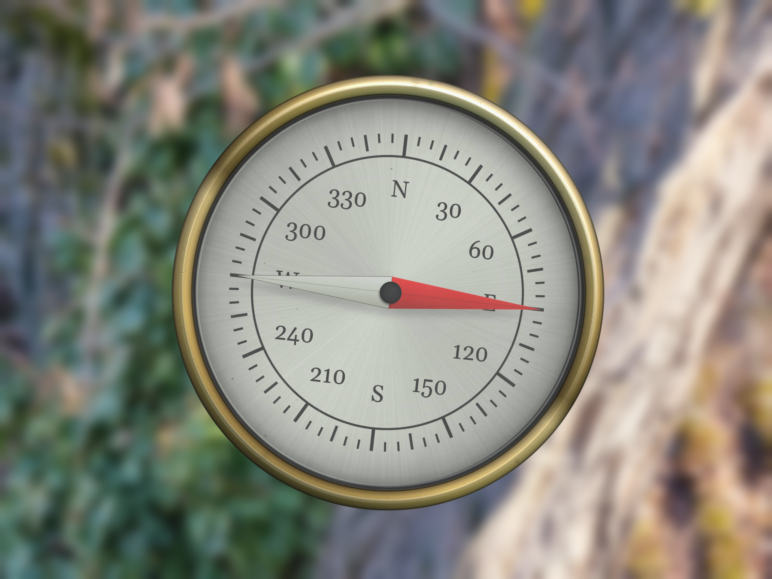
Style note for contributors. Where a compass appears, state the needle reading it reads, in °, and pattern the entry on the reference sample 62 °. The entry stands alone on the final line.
90 °
